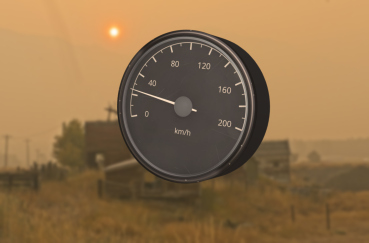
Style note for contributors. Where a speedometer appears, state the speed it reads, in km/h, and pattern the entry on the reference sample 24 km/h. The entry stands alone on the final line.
25 km/h
